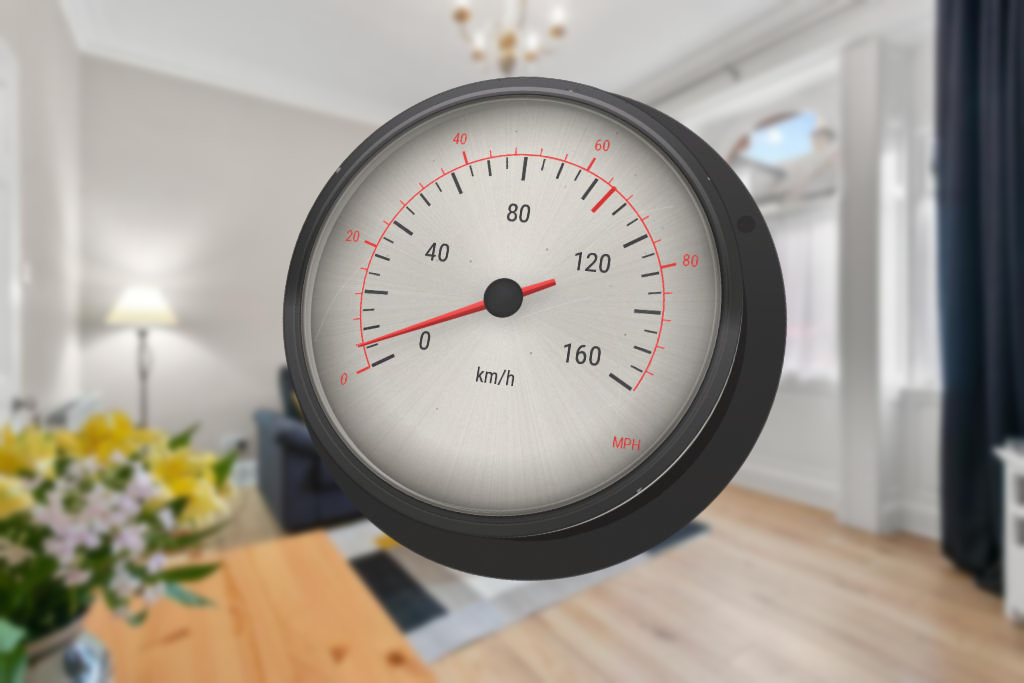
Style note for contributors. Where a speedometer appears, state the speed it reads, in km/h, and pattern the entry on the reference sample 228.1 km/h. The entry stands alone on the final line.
5 km/h
